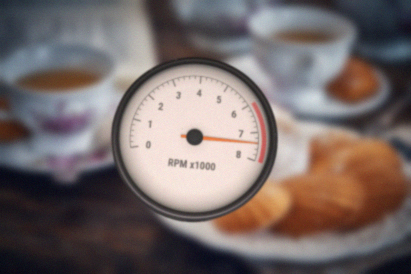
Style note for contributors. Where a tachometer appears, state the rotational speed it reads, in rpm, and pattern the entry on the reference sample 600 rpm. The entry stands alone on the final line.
7400 rpm
